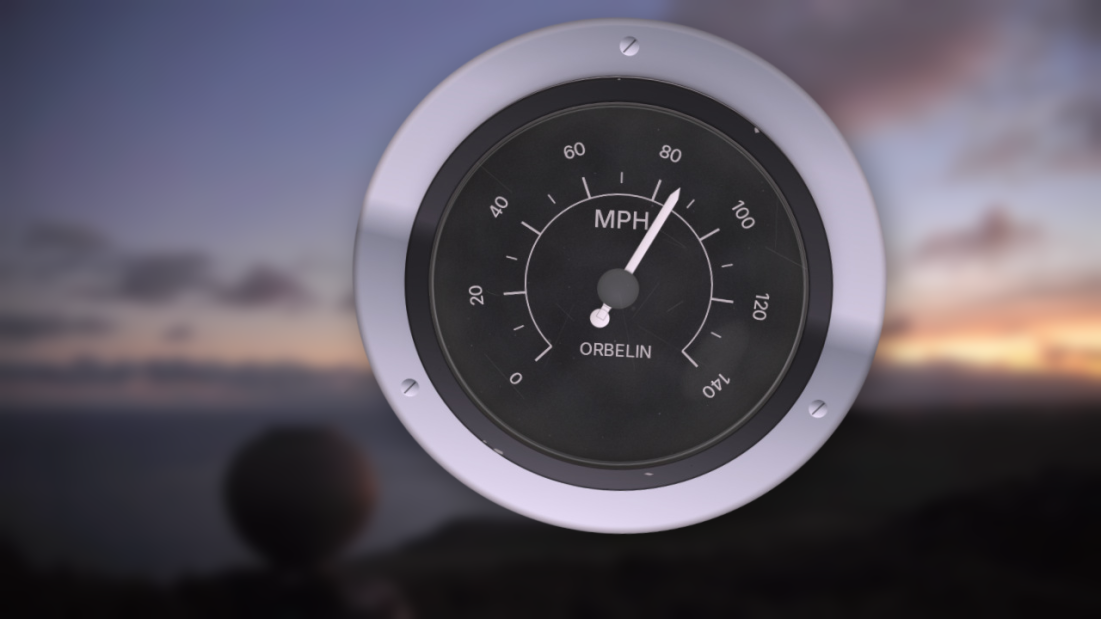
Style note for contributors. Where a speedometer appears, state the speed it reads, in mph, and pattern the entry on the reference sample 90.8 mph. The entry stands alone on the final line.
85 mph
